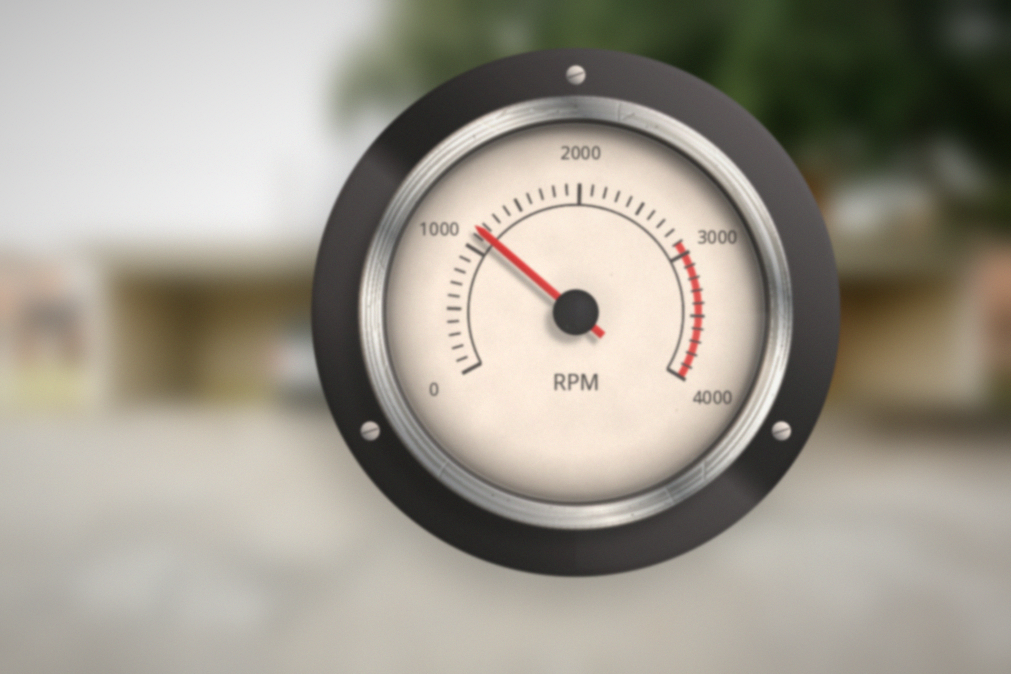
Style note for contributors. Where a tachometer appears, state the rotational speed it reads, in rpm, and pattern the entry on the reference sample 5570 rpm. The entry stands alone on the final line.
1150 rpm
